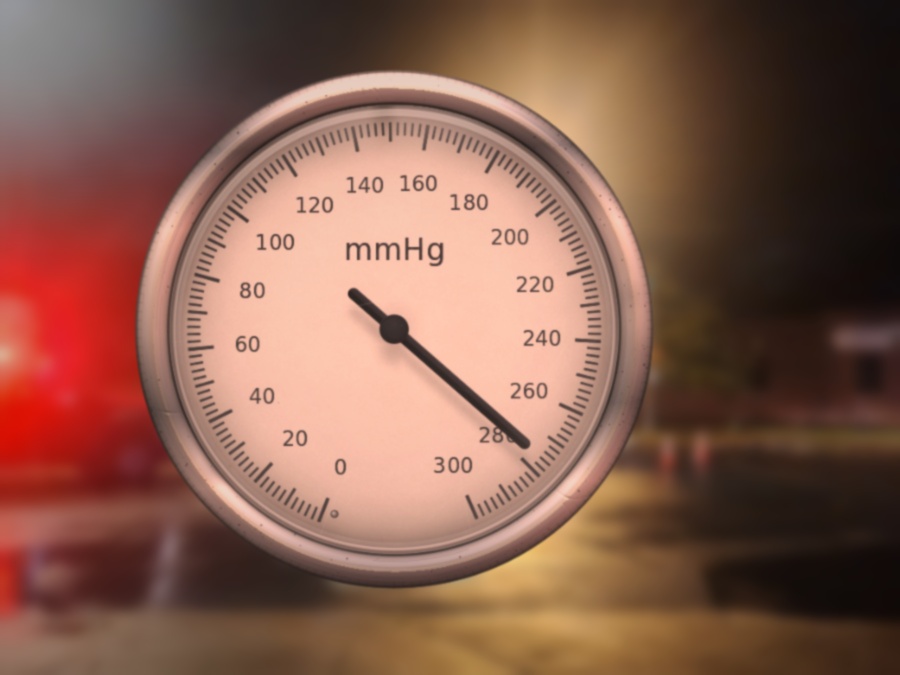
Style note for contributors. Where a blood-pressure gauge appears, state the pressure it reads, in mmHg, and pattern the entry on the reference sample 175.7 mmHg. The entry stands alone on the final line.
276 mmHg
